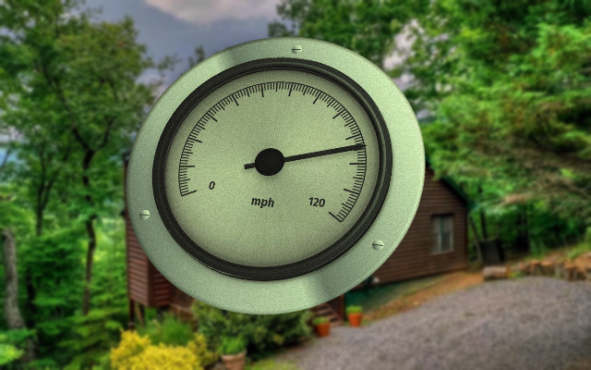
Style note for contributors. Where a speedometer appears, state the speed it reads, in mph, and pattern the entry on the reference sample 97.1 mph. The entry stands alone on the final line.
95 mph
